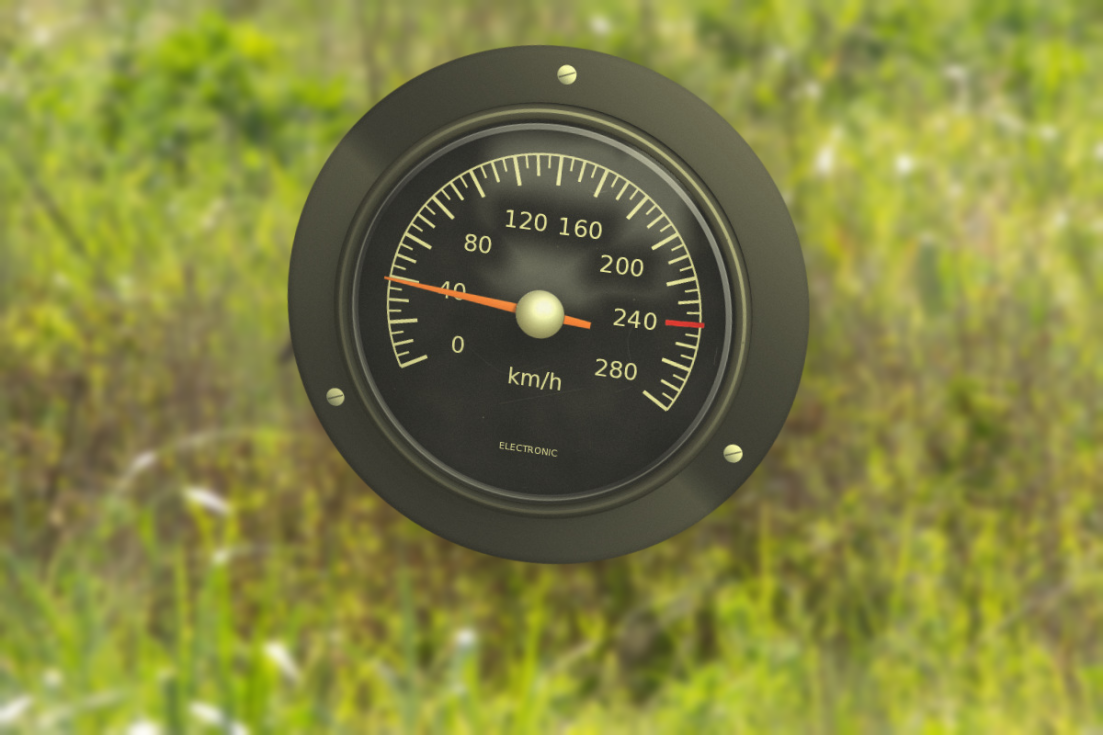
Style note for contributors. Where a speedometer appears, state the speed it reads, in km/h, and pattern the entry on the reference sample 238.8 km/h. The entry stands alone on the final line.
40 km/h
